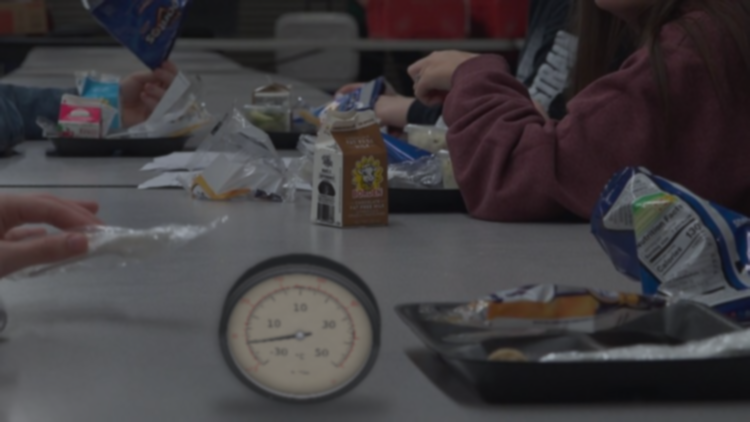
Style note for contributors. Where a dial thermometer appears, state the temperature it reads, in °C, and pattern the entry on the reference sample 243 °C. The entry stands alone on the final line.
-20 °C
